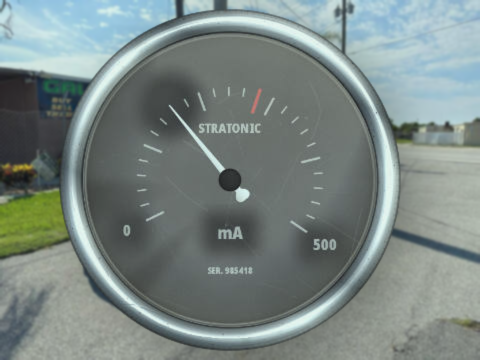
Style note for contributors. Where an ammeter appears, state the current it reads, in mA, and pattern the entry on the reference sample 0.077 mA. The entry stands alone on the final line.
160 mA
